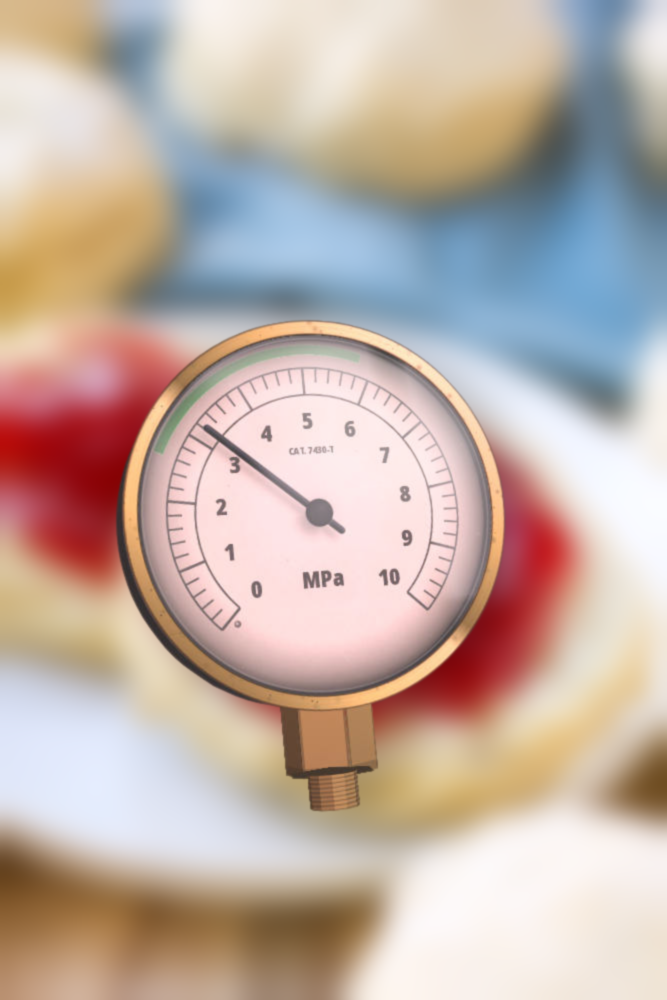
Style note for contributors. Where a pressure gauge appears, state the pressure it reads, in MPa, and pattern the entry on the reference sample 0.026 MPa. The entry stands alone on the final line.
3.2 MPa
